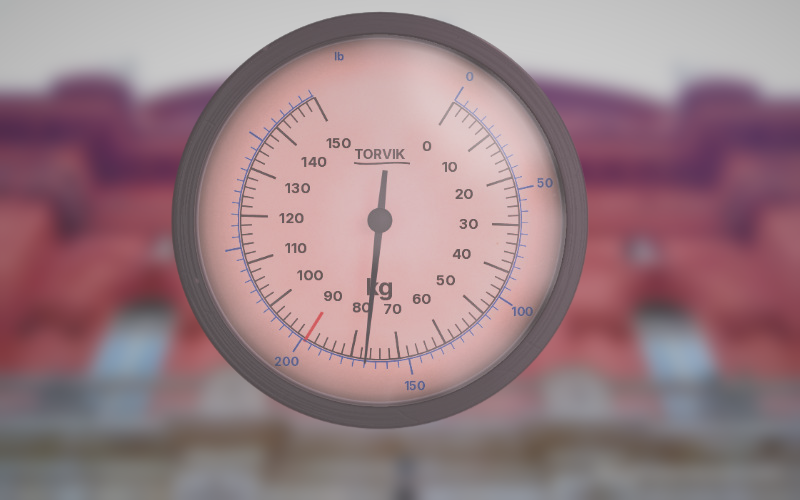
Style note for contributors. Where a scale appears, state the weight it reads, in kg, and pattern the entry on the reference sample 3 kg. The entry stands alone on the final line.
77 kg
